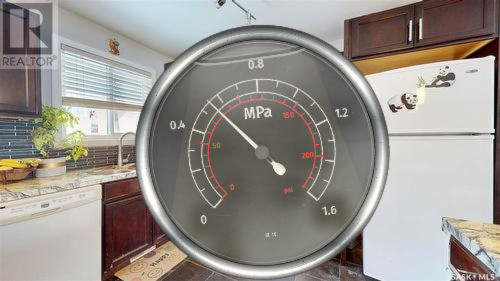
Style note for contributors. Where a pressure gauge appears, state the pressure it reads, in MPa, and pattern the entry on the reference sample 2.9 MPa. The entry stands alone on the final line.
0.55 MPa
